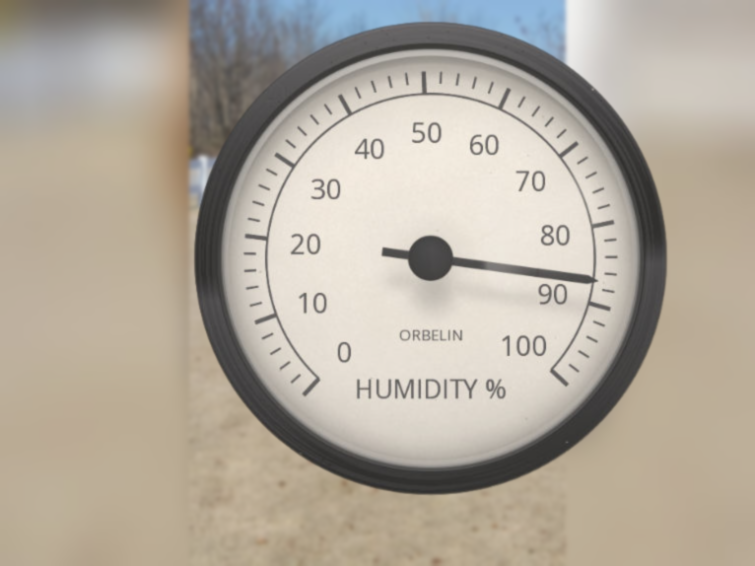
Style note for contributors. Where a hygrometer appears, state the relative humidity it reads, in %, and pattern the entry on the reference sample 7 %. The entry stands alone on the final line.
87 %
